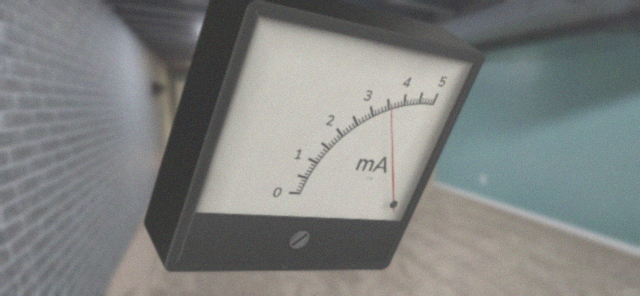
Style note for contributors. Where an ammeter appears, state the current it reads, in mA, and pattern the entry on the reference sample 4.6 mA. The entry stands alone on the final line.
3.5 mA
